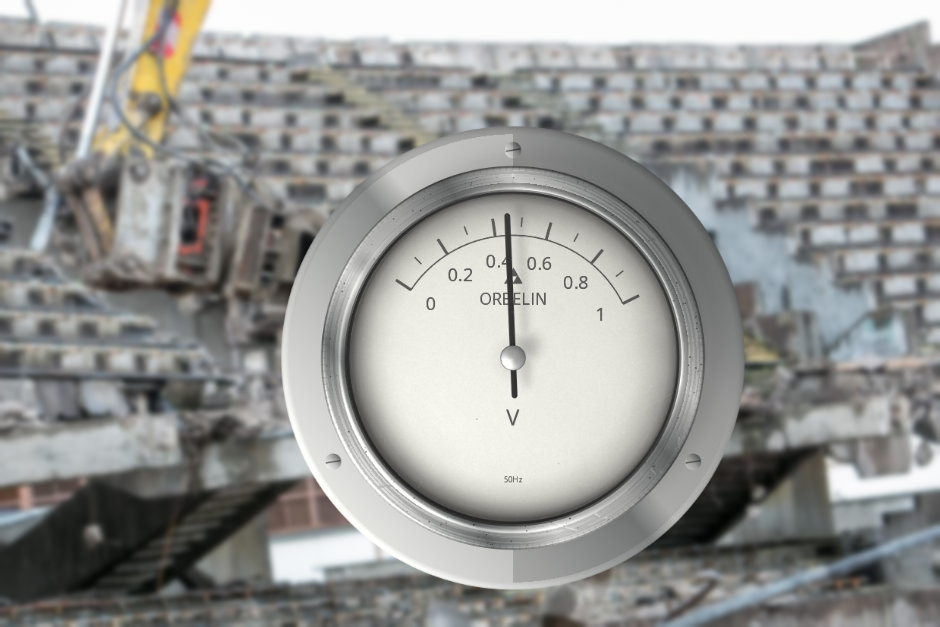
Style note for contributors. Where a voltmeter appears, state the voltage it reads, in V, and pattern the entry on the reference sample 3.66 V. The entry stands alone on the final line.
0.45 V
